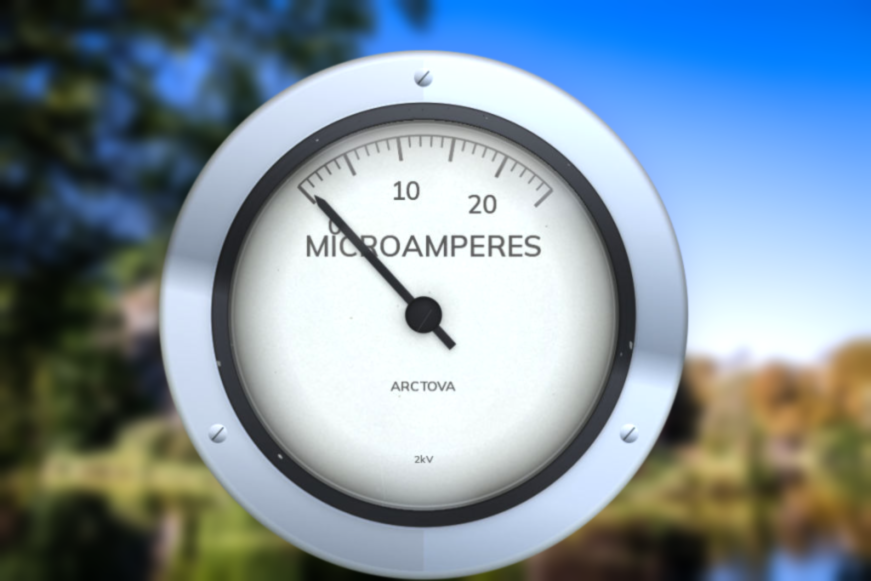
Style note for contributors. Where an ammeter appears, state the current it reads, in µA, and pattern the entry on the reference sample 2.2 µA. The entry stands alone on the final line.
0.5 µA
